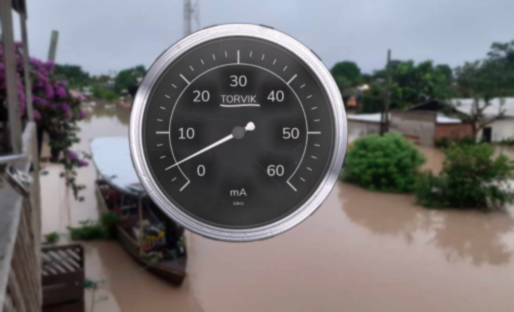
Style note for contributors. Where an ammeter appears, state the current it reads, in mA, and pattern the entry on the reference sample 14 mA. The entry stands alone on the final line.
4 mA
